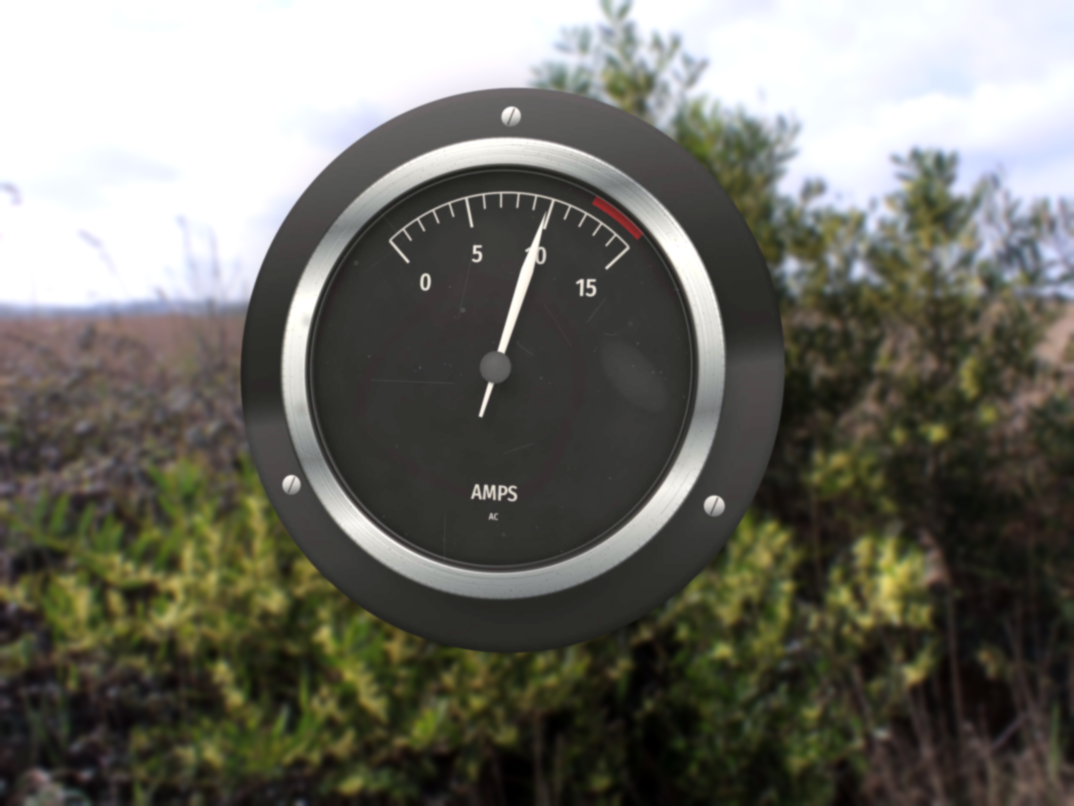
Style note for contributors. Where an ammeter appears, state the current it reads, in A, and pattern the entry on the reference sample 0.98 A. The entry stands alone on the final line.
10 A
